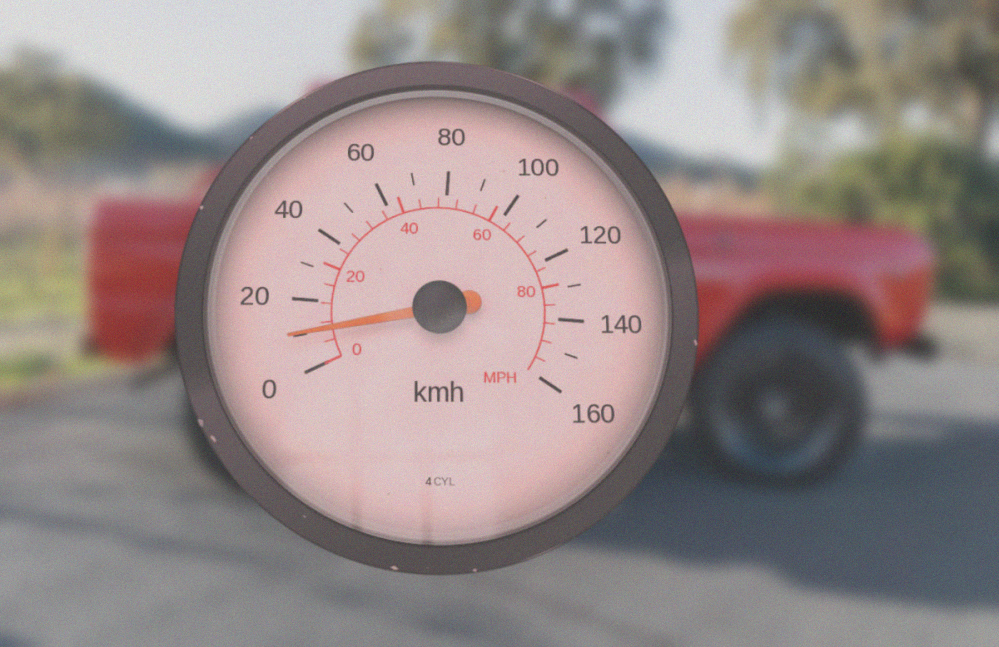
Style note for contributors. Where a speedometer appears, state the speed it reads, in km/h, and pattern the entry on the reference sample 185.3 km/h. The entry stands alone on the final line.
10 km/h
